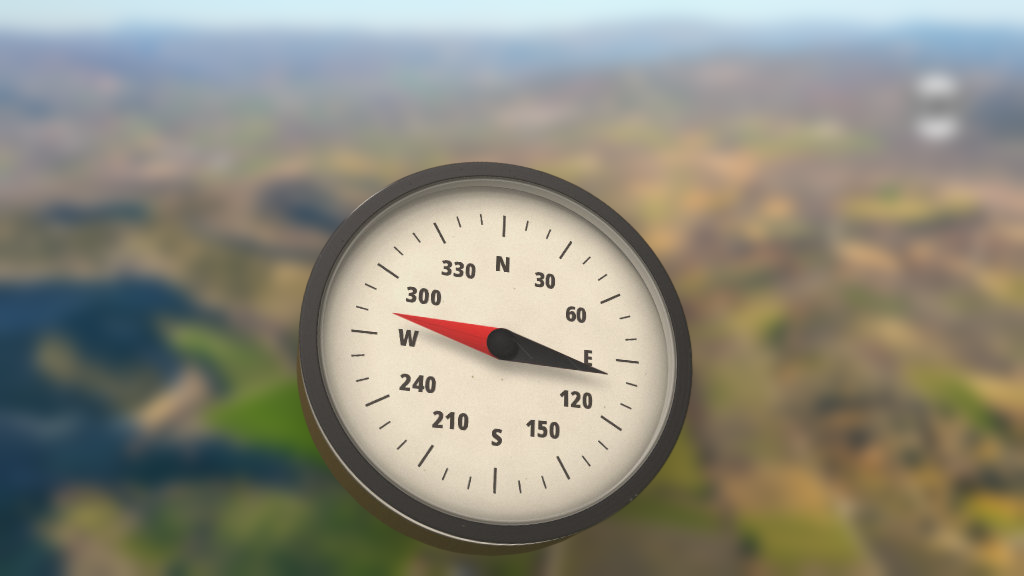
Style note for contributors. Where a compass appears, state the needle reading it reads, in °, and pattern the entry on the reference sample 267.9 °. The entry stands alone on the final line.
280 °
